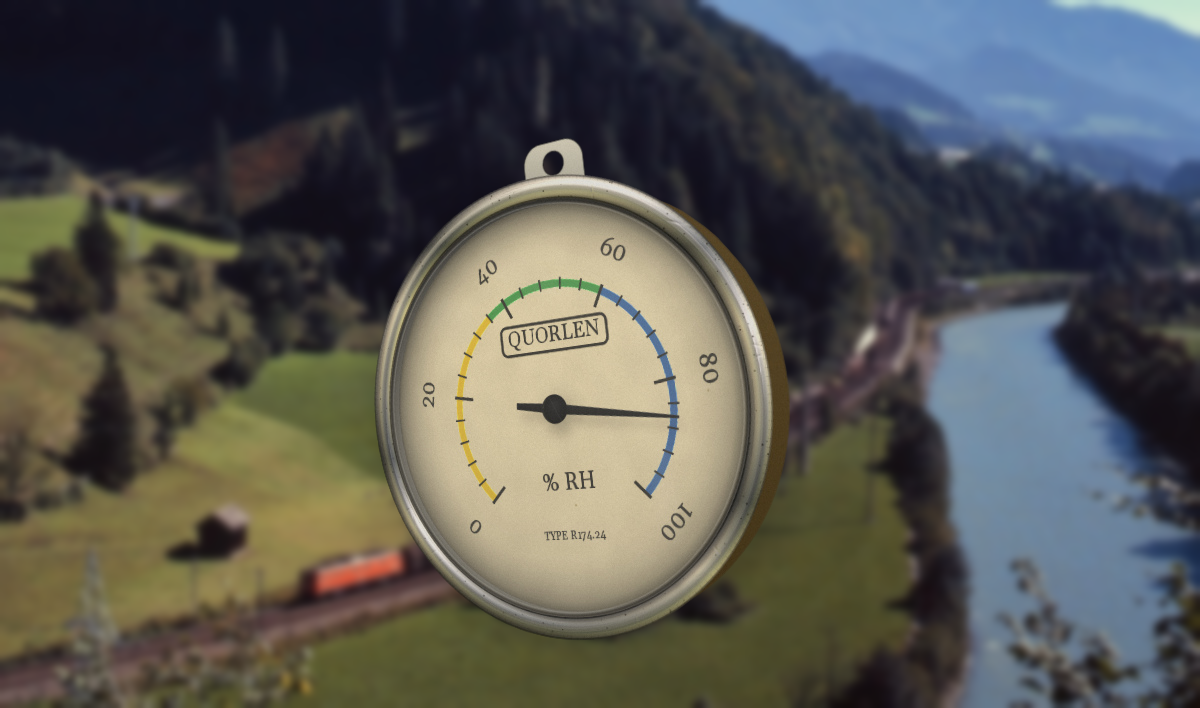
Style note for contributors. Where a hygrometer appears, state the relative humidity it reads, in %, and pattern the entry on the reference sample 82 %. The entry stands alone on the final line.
86 %
